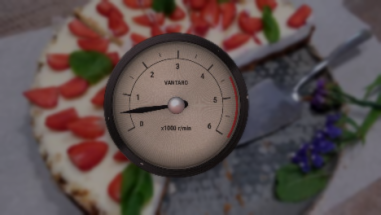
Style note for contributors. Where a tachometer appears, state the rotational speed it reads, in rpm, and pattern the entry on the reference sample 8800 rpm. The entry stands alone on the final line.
500 rpm
